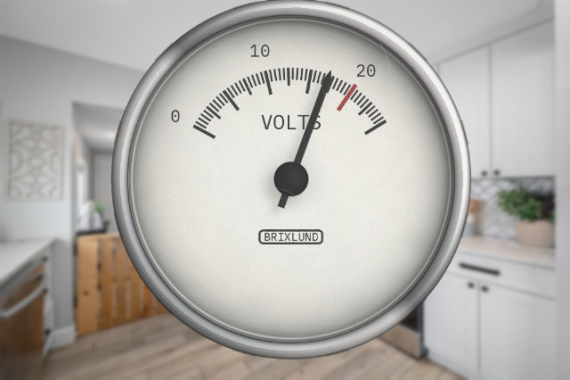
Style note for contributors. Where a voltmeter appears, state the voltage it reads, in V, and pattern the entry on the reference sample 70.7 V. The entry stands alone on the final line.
17 V
